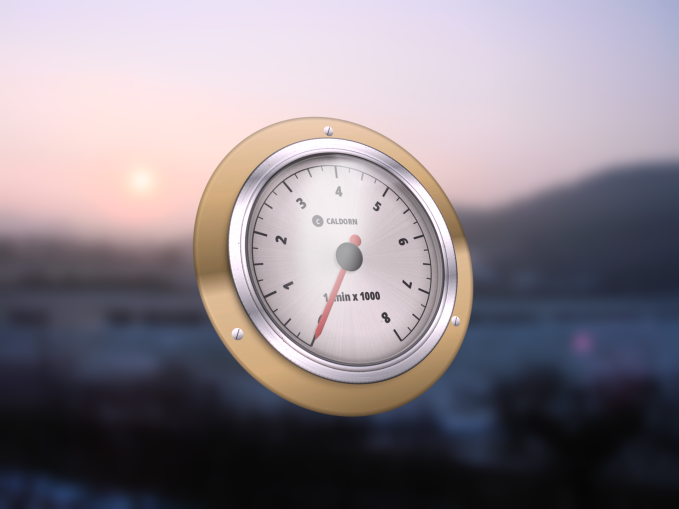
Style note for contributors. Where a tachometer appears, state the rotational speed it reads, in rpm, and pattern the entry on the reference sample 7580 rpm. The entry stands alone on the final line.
0 rpm
